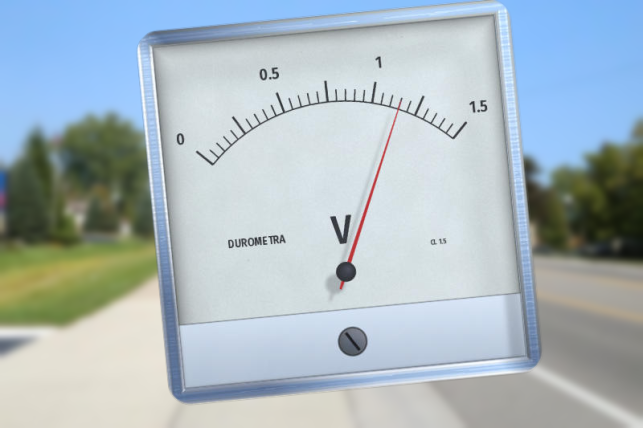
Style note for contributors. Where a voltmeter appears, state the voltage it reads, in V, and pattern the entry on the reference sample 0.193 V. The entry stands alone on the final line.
1.15 V
